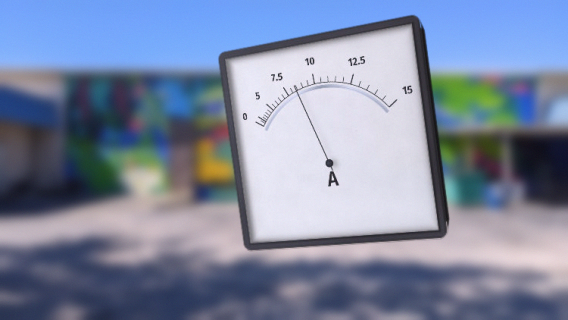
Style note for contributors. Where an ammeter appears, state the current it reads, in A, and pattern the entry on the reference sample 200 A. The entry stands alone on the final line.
8.5 A
